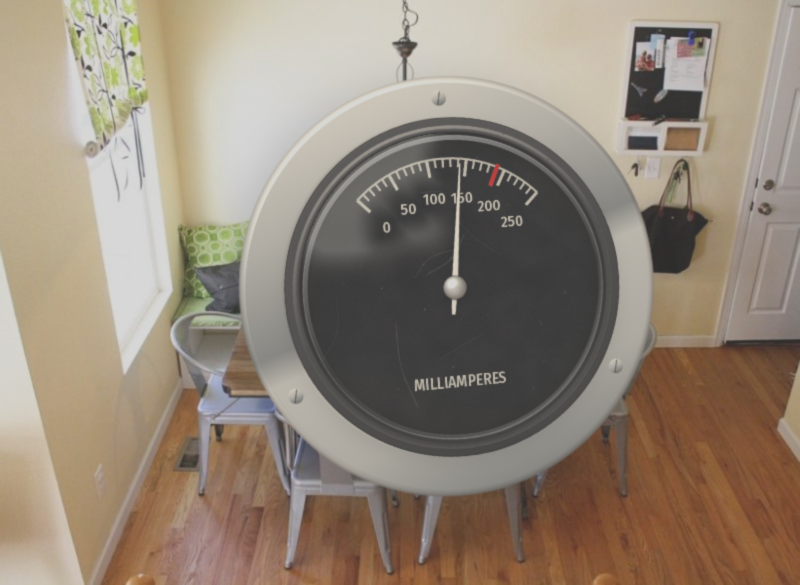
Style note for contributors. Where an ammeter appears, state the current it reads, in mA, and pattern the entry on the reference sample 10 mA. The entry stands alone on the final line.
140 mA
